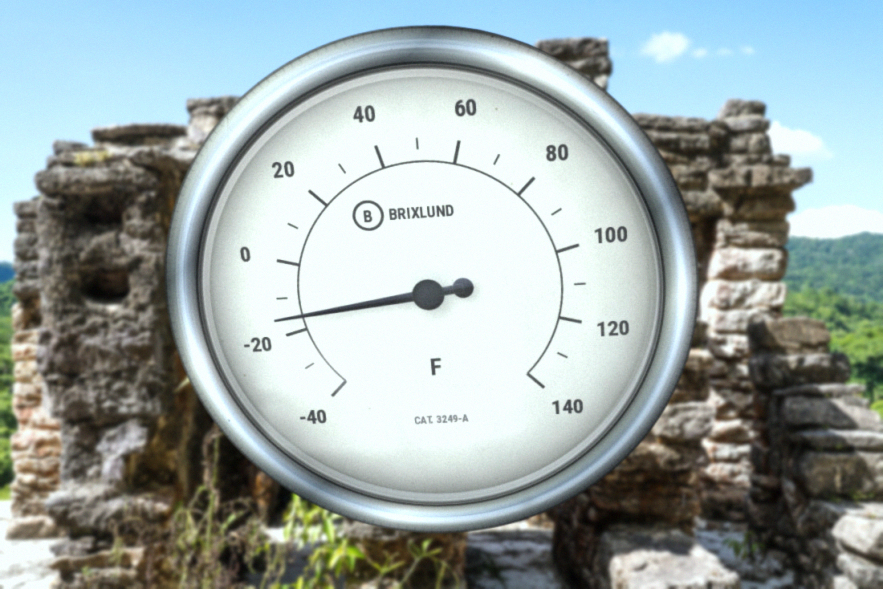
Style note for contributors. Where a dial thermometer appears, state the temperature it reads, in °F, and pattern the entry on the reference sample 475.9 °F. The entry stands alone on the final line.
-15 °F
